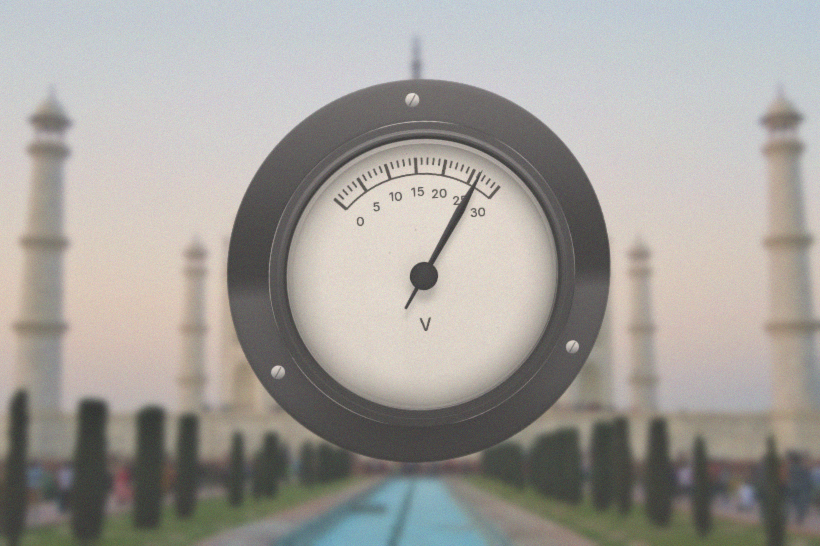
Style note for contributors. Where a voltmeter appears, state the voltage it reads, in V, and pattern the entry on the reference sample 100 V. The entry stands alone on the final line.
26 V
